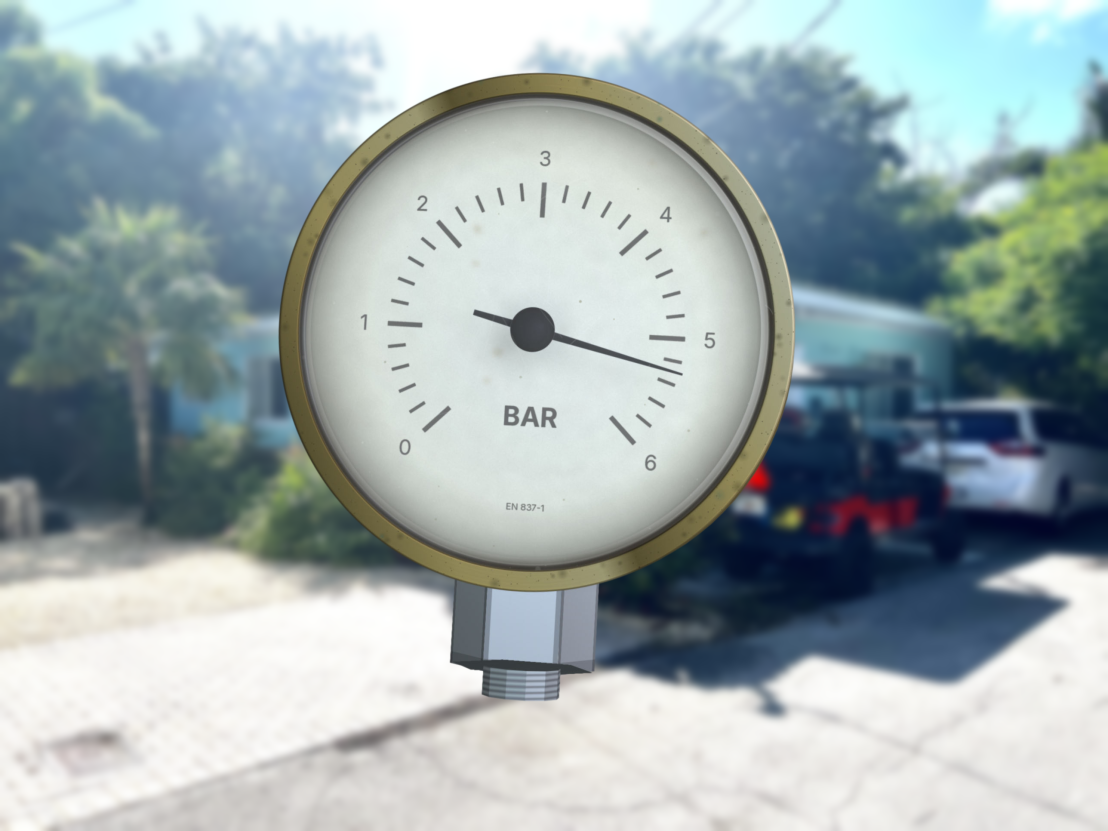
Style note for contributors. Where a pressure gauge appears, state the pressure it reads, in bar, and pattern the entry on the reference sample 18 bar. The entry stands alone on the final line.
5.3 bar
